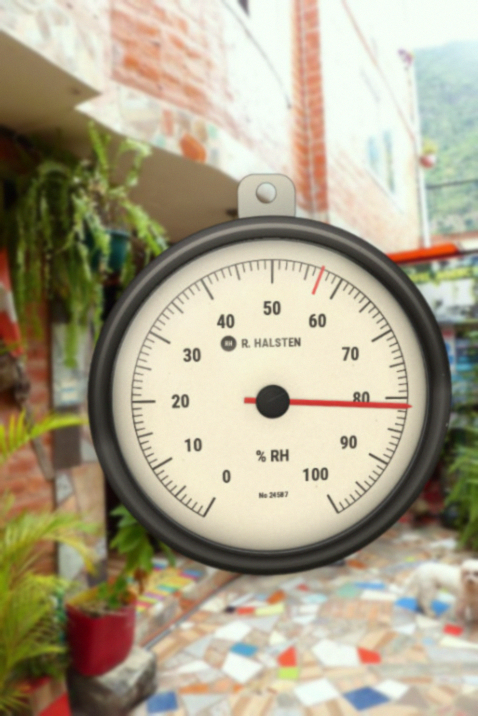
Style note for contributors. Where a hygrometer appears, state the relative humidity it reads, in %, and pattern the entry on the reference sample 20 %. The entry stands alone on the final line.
81 %
